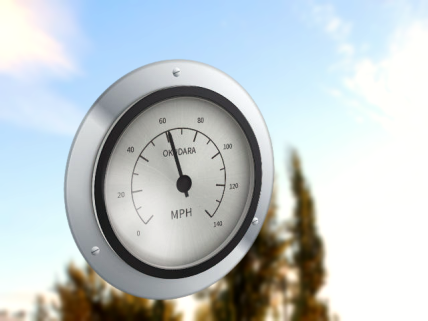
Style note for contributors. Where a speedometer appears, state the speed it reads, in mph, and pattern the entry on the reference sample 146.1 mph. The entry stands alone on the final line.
60 mph
